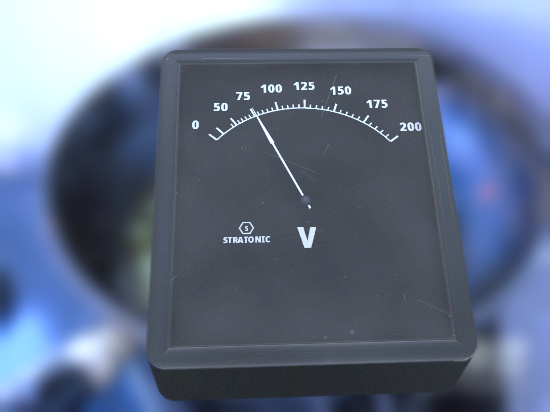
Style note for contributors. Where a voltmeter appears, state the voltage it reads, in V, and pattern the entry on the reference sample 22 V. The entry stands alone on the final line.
75 V
